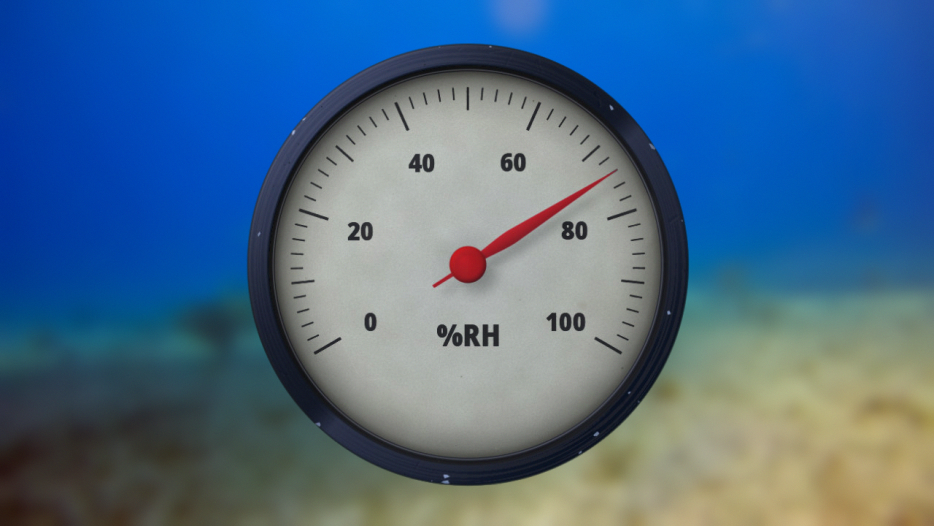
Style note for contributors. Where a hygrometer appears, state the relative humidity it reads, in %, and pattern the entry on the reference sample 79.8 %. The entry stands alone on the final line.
74 %
